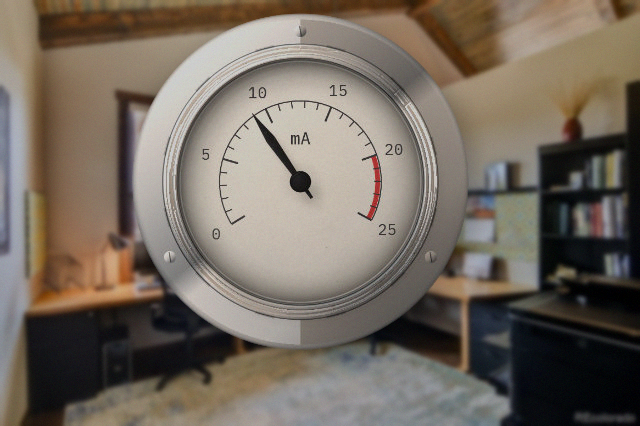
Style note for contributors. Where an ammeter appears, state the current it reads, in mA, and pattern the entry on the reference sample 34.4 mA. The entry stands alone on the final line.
9 mA
